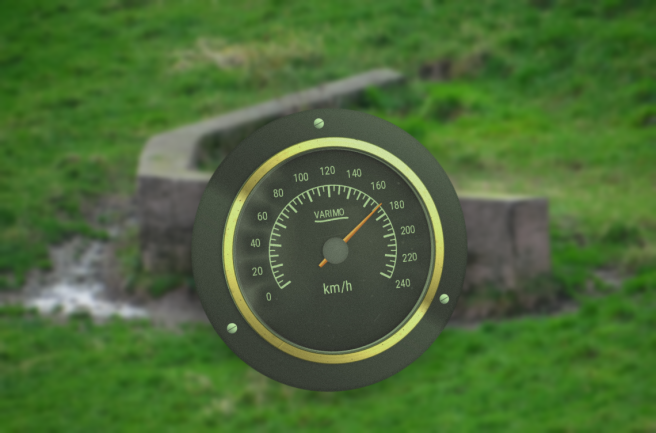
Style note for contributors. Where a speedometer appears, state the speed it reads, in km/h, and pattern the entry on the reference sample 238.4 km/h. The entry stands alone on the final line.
170 km/h
